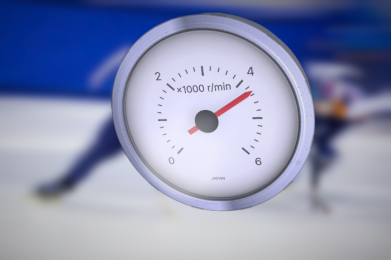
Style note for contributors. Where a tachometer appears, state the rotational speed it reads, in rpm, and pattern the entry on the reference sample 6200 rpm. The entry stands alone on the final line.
4300 rpm
